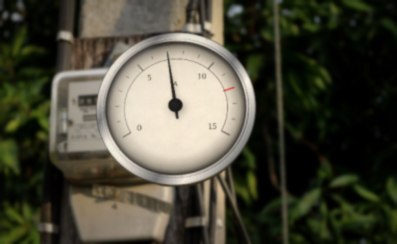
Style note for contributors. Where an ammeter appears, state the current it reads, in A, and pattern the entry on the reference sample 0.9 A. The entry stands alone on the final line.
7 A
